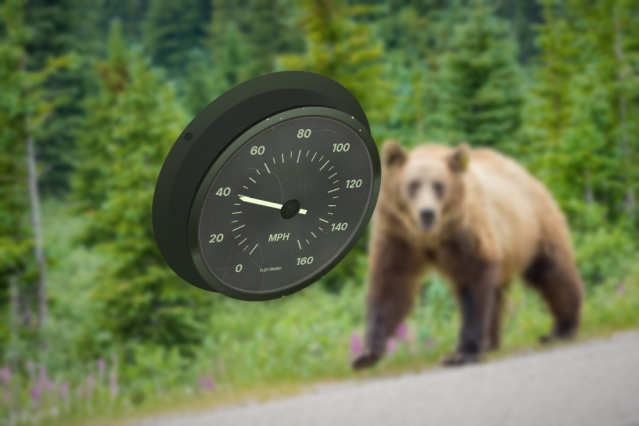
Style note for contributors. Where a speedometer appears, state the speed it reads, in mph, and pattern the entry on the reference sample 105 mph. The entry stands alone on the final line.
40 mph
